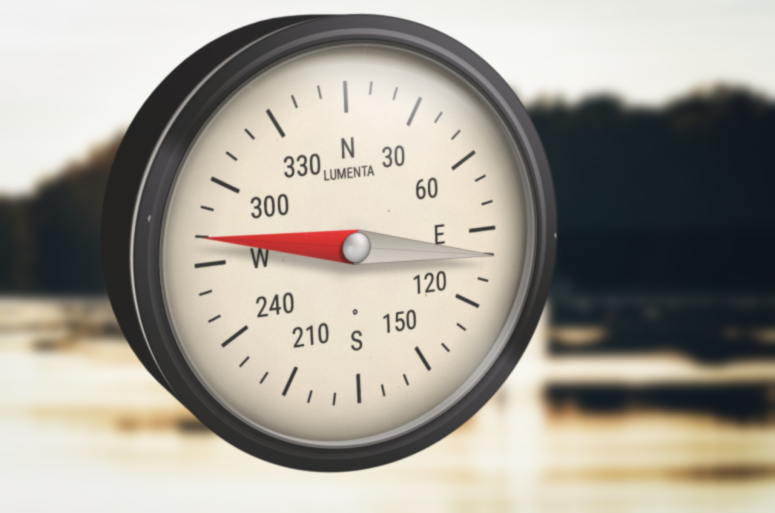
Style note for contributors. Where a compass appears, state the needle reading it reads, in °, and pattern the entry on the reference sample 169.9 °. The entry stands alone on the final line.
280 °
